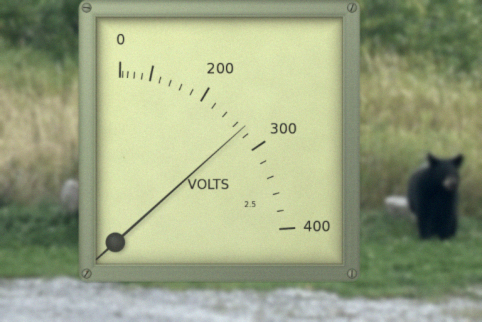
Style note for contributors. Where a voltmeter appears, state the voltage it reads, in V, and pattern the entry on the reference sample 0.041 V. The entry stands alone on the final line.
270 V
